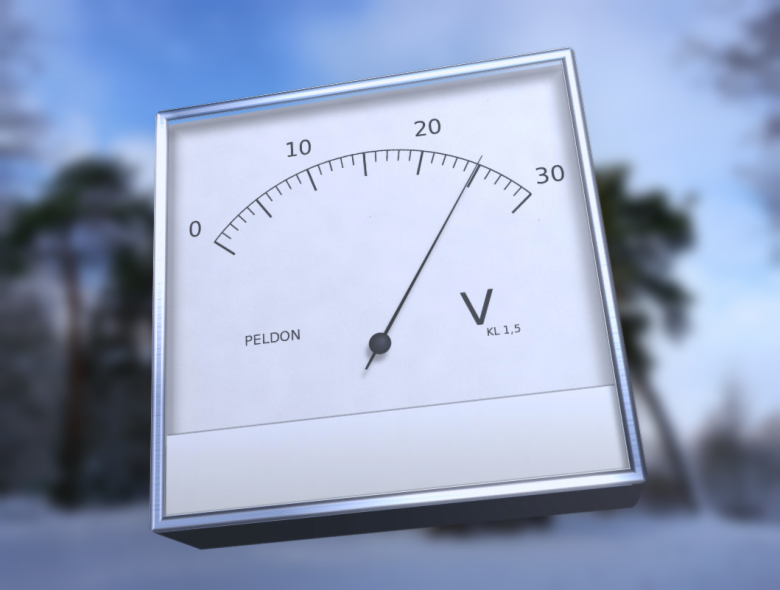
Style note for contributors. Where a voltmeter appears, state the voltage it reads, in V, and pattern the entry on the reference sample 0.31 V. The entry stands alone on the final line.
25 V
